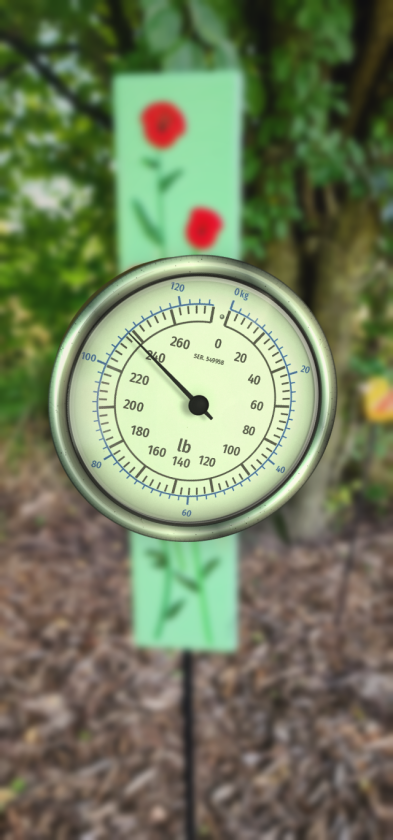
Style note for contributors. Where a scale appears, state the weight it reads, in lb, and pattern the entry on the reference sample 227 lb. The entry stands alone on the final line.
238 lb
